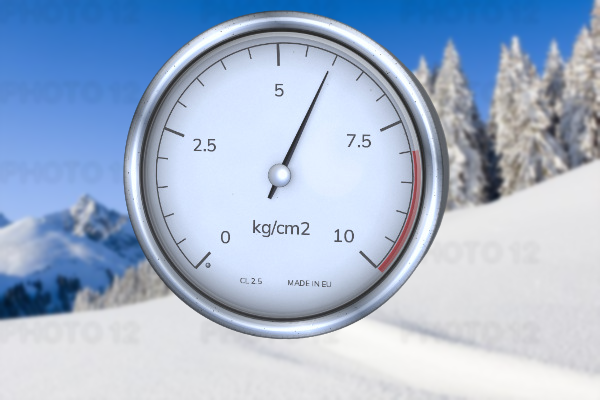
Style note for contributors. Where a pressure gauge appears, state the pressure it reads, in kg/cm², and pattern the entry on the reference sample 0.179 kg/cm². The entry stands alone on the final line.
6 kg/cm²
